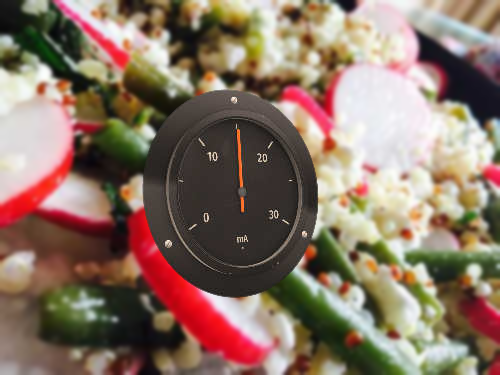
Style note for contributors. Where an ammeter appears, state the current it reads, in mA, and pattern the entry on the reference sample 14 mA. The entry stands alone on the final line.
15 mA
